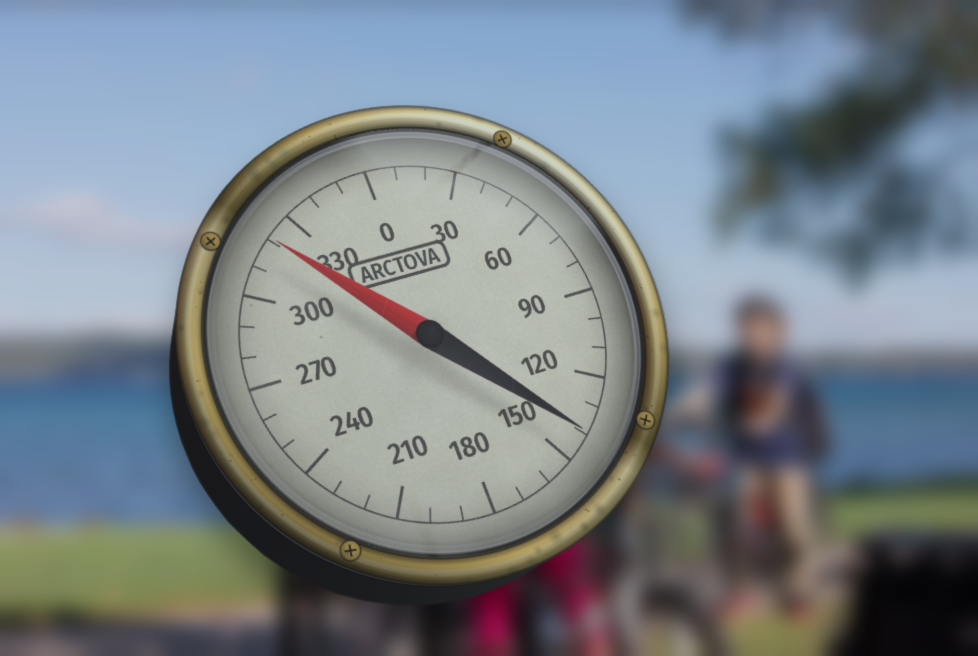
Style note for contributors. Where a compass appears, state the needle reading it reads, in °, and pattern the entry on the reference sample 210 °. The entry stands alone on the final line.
320 °
